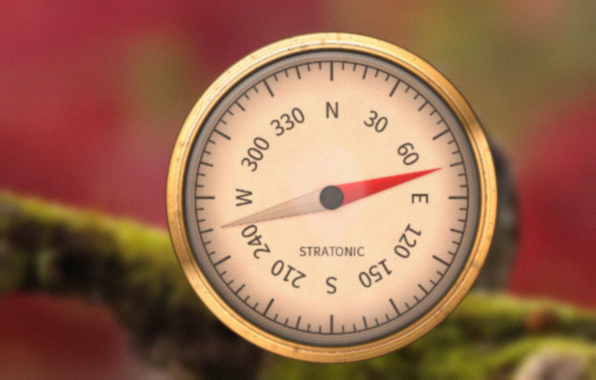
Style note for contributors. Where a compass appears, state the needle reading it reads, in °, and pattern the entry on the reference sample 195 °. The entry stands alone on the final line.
75 °
